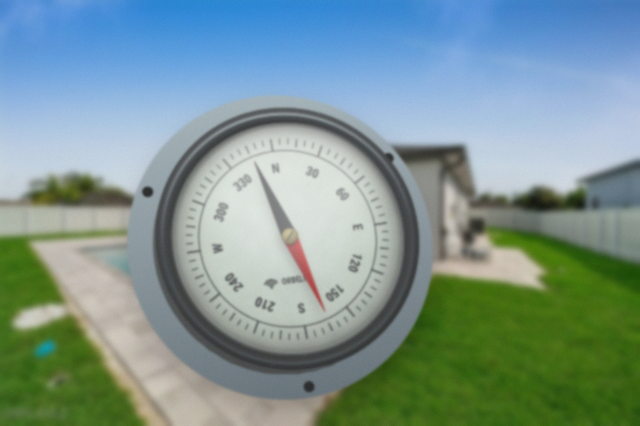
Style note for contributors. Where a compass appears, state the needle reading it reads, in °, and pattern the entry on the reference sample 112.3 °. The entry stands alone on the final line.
165 °
